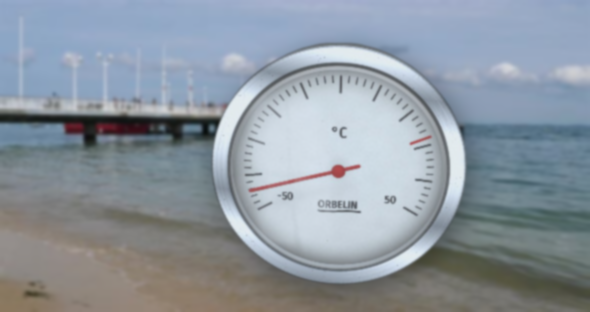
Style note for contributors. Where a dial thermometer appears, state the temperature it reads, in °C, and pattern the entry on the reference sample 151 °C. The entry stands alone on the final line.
-44 °C
